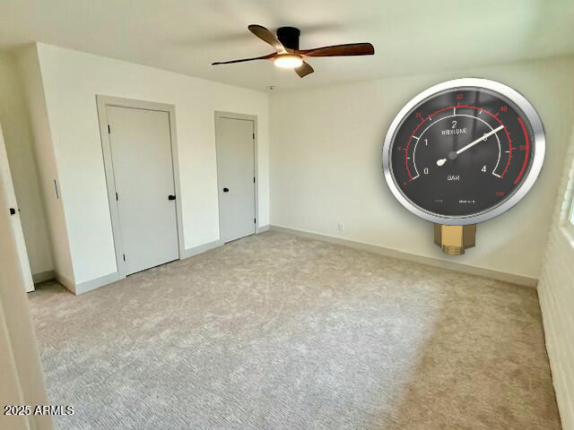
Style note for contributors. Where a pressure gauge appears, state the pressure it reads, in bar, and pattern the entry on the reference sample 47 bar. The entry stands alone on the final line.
3 bar
